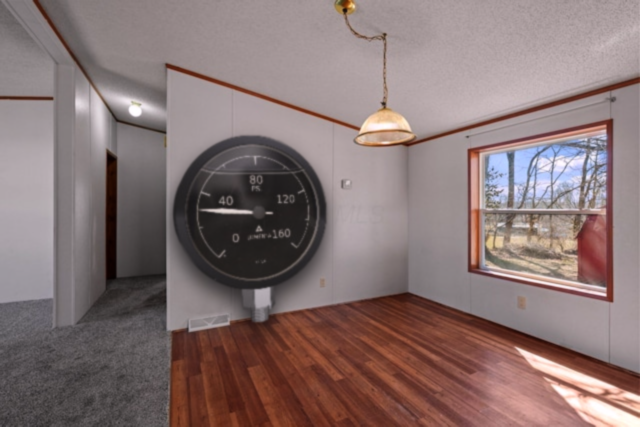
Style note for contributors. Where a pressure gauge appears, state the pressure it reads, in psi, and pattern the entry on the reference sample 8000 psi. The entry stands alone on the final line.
30 psi
